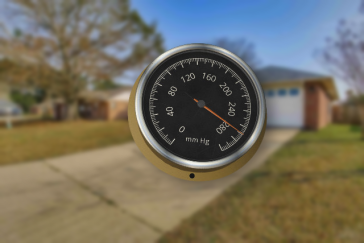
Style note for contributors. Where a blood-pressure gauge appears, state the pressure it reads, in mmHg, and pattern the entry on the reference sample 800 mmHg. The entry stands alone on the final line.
270 mmHg
